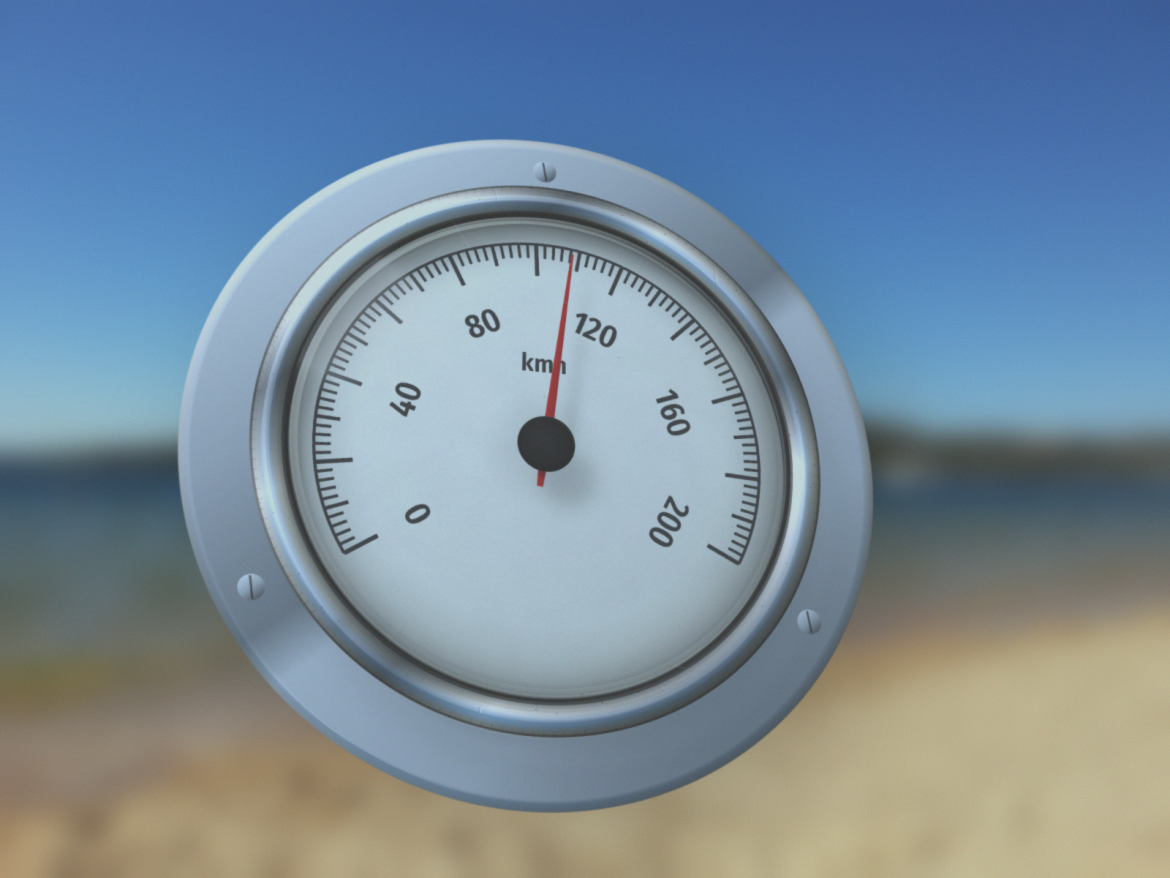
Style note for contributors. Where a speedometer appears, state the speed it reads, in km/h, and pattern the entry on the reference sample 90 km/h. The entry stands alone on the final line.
108 km/h
